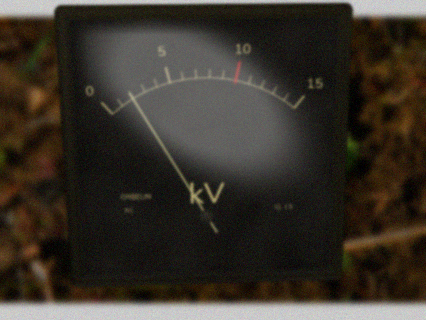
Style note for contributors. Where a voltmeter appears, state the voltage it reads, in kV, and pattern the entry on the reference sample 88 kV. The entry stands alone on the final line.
2 kV
